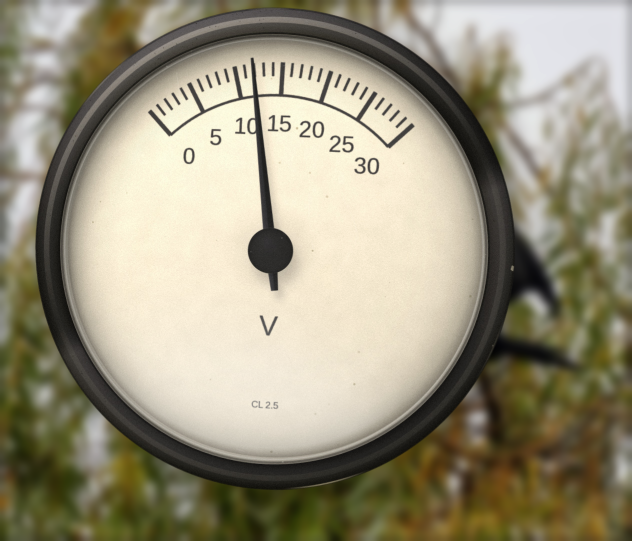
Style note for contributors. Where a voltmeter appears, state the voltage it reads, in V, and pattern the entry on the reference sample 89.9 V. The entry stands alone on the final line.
12 V
